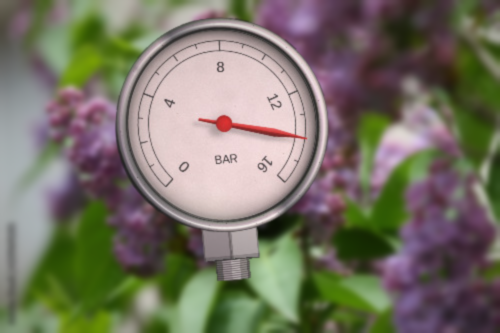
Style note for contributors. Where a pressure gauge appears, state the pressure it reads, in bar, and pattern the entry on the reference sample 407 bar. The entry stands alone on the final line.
14 bar
